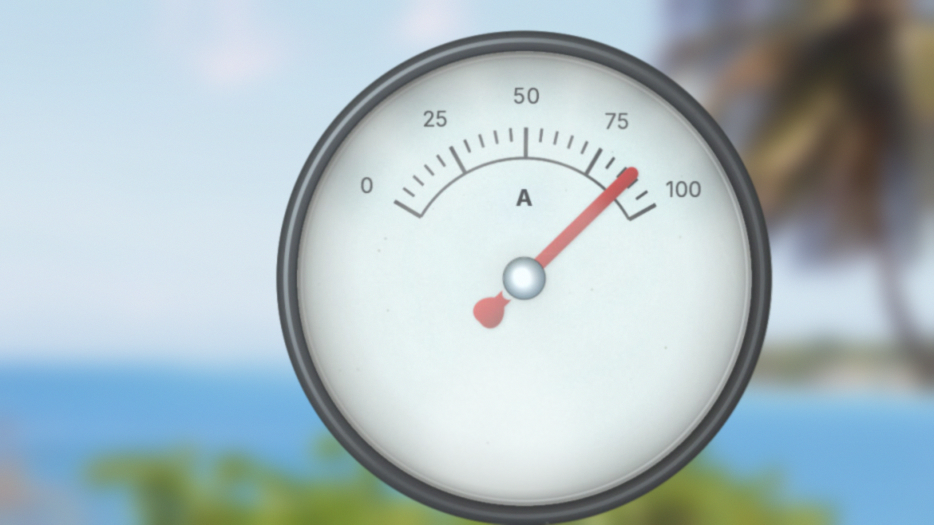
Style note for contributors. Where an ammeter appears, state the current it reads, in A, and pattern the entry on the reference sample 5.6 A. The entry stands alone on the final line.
87.5 A
